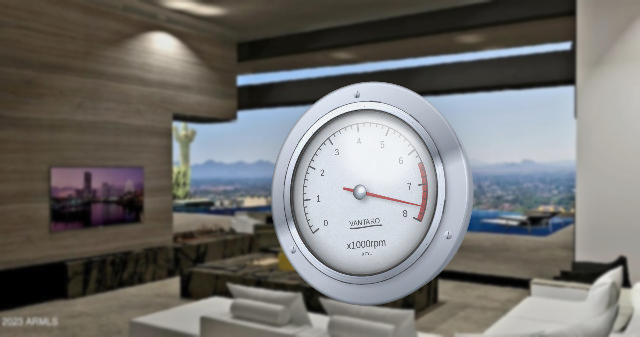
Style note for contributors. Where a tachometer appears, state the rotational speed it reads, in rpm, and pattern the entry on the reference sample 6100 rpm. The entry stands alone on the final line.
7600 rpm
